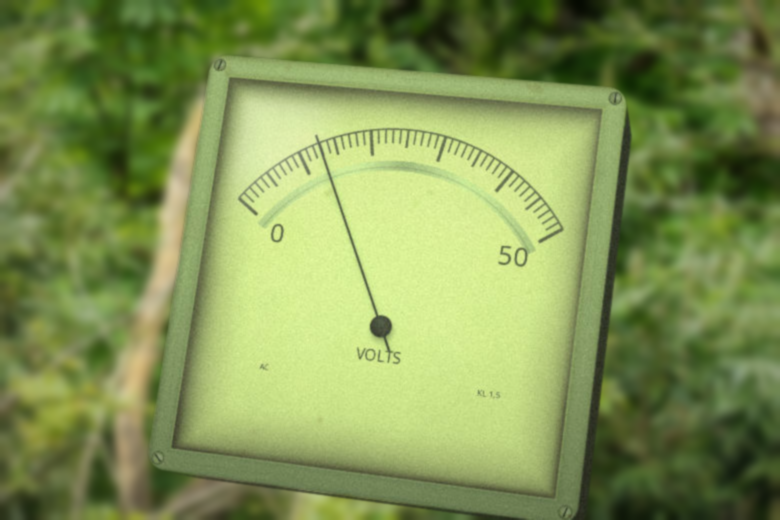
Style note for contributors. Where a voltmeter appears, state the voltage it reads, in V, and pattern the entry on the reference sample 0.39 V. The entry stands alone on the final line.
13 V
